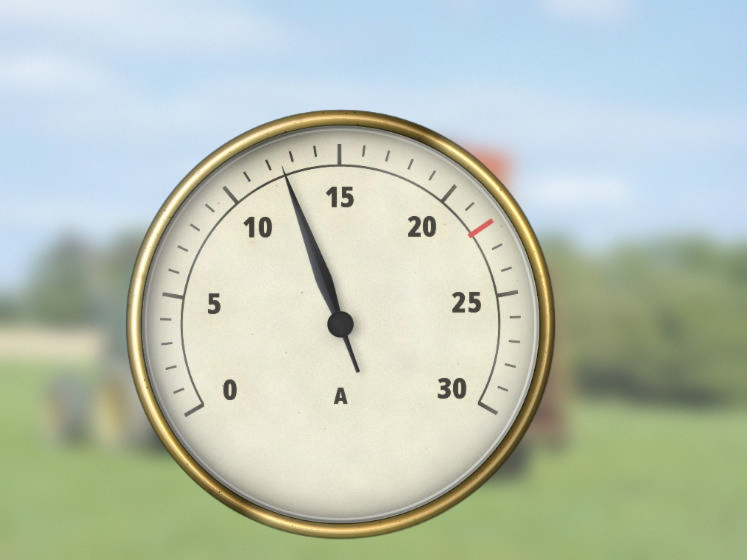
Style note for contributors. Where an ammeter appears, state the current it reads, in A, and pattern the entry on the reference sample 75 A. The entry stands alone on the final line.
12.5 A
